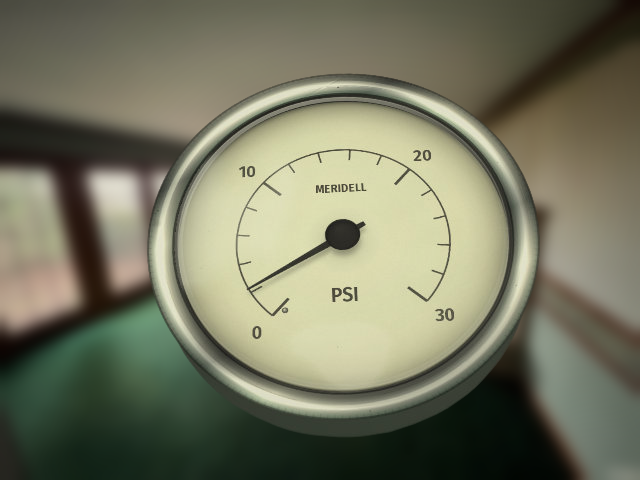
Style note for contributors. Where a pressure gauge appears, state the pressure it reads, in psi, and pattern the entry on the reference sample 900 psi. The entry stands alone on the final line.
2 psi
